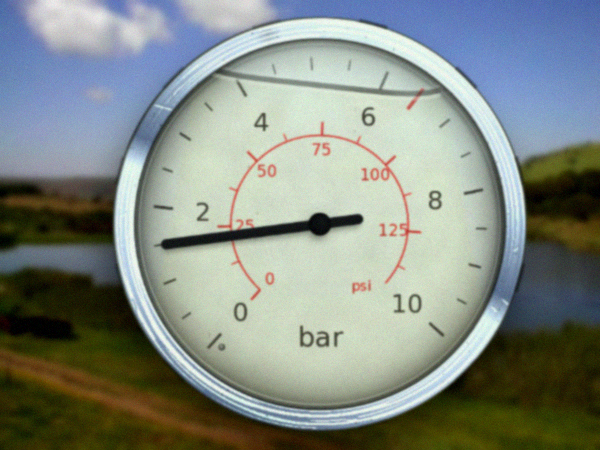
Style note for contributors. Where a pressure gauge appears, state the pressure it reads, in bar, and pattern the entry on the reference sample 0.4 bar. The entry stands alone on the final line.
1.5 bar
